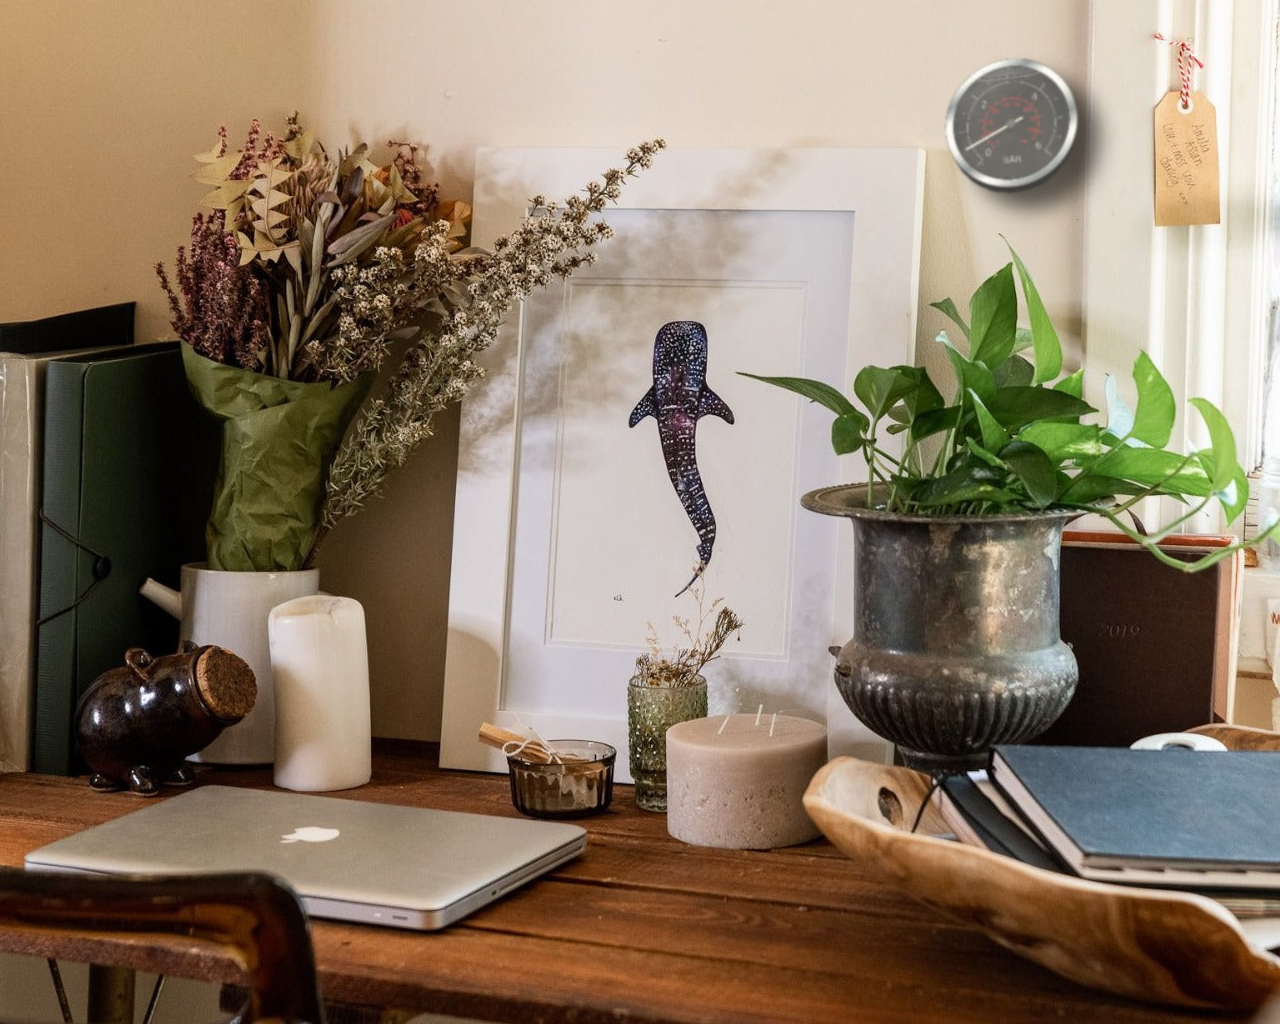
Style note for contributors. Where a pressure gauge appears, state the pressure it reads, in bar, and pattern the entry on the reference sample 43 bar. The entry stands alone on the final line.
0.5 bar
